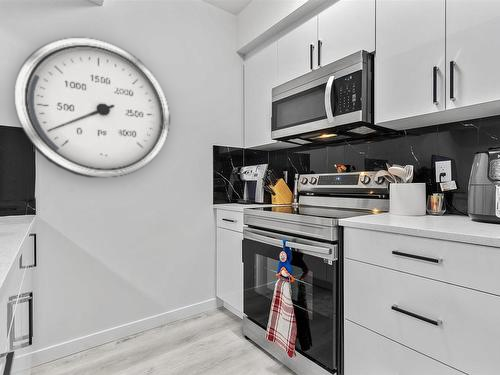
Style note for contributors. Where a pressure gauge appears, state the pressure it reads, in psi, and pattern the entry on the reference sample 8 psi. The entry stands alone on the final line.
200 psi
